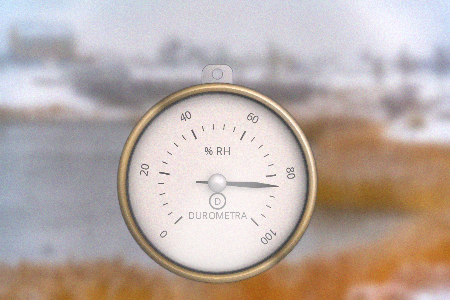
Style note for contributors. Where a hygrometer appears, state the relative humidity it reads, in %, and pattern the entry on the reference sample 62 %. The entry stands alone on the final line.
84 %
